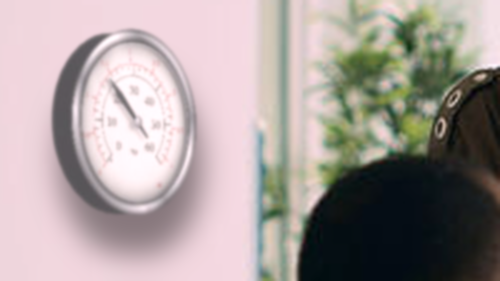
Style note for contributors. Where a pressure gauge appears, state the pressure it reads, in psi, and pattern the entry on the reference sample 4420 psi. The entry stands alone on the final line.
20 psi
